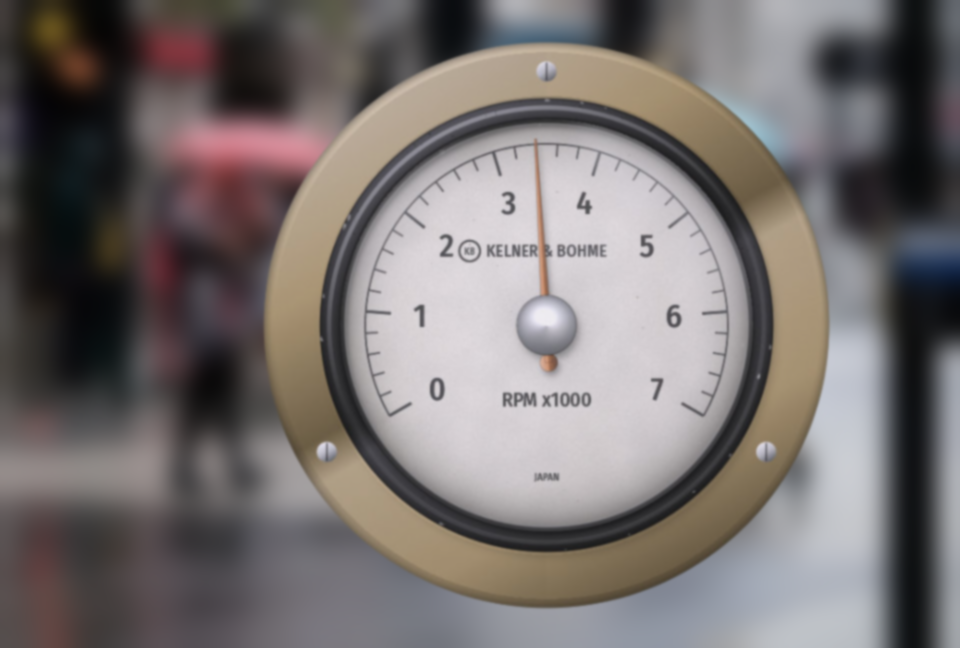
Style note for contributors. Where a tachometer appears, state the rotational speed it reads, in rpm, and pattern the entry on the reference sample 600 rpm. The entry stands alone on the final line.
3400 rpm
